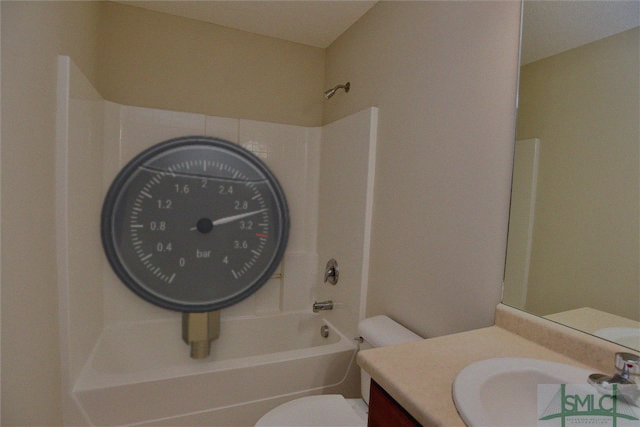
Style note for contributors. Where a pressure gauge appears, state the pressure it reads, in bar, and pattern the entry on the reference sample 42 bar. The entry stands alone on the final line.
3 bar
